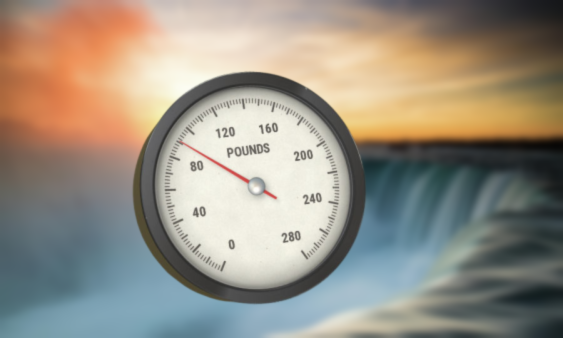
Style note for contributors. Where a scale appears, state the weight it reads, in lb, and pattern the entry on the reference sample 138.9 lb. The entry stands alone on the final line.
90 lb
